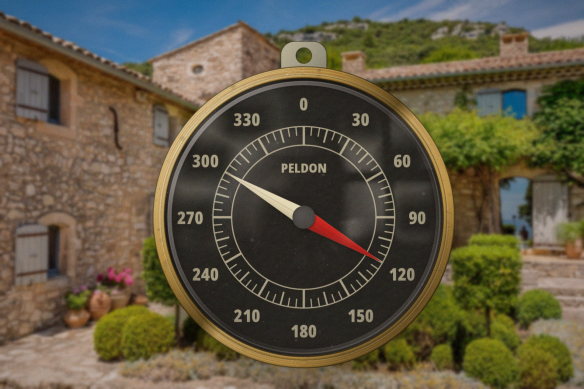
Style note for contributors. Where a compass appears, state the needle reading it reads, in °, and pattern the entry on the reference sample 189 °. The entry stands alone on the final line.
120 °
